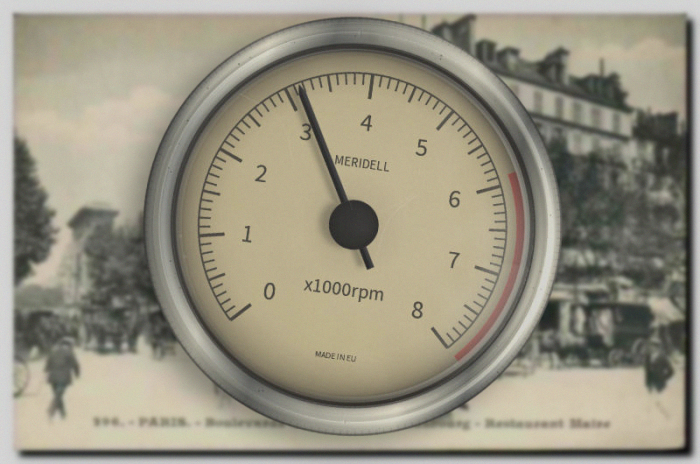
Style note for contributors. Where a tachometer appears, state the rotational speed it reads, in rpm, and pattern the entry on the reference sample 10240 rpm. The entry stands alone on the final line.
3150 rpm
